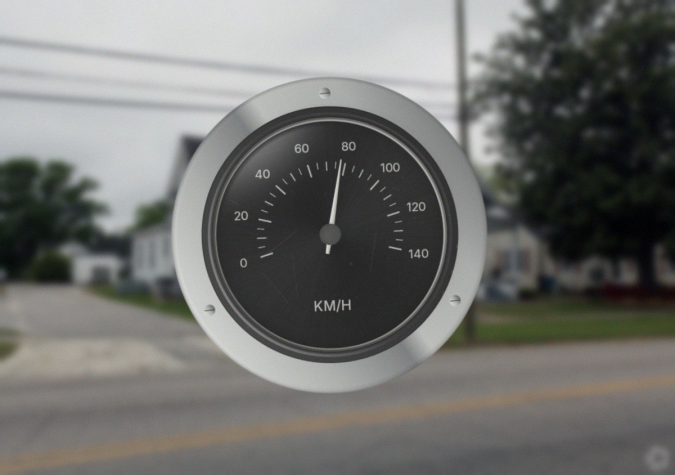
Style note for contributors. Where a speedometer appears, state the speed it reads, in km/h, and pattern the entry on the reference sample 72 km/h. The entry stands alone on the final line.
77.5 km/h
